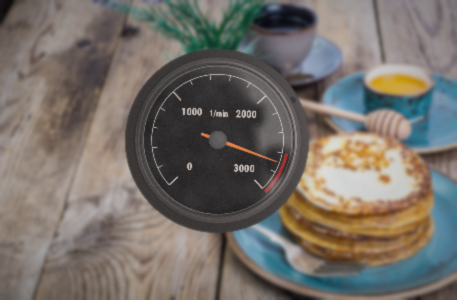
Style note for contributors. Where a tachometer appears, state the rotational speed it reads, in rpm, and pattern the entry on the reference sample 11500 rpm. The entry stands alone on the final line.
2700 rpm
